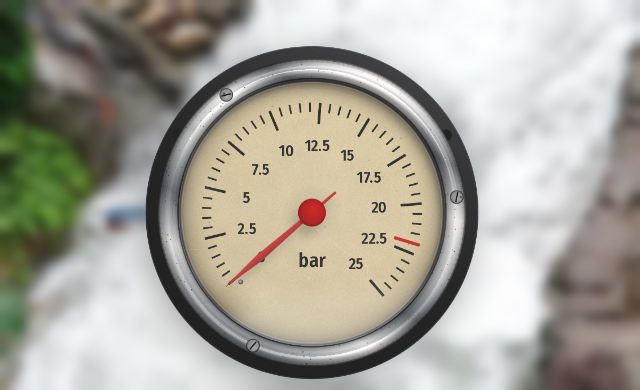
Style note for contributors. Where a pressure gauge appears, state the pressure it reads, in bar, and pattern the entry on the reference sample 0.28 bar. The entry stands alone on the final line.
0 bar
